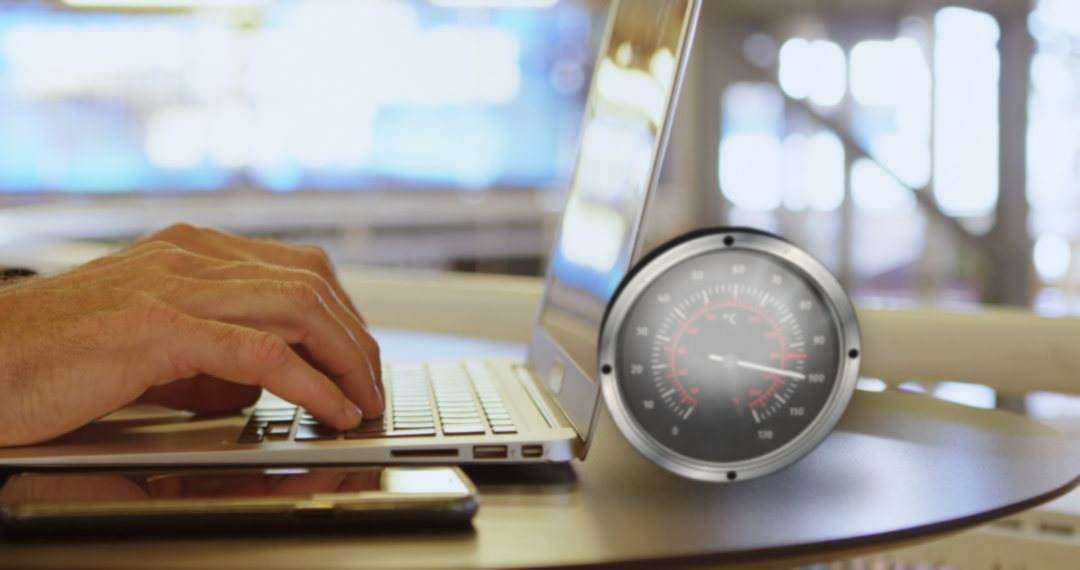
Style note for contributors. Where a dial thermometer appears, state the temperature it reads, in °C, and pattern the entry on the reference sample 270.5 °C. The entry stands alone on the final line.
100 °C
